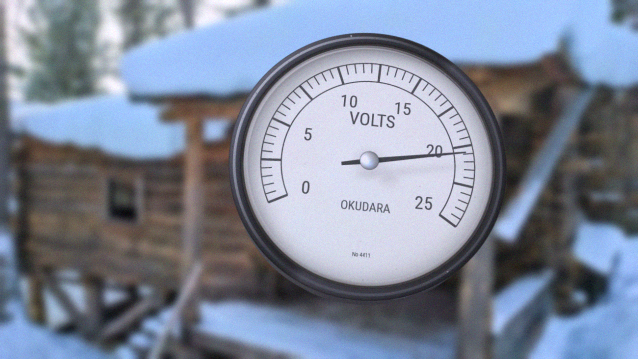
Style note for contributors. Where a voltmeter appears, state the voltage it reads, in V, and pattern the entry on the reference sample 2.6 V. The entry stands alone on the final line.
20.5 V
